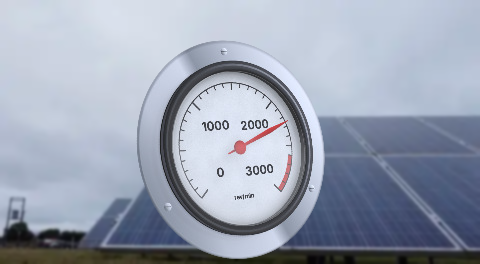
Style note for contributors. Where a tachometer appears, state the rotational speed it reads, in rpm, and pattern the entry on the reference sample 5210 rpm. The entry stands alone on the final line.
2250 rpm
